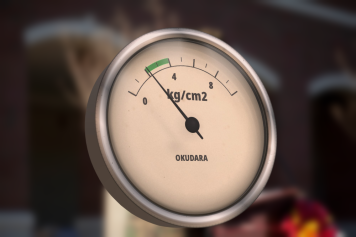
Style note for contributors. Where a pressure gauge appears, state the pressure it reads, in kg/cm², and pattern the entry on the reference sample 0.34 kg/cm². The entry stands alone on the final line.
2 kg/cm²
